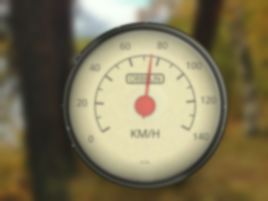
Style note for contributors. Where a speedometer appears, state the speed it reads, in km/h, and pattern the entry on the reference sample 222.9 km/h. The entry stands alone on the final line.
75 km/h
